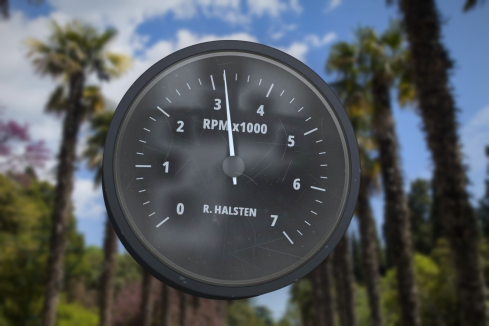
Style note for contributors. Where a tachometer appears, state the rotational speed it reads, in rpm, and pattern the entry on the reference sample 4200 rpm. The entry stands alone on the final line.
3200 rpm
